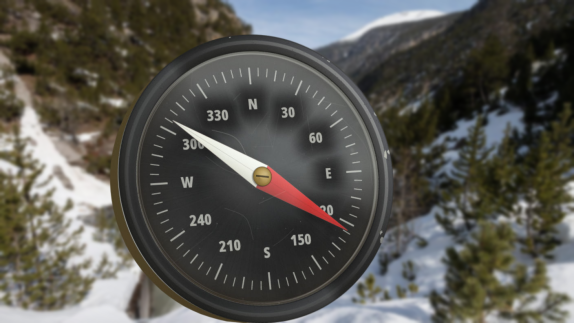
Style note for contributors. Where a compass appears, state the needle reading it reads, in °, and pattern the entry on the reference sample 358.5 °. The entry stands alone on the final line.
125 °
